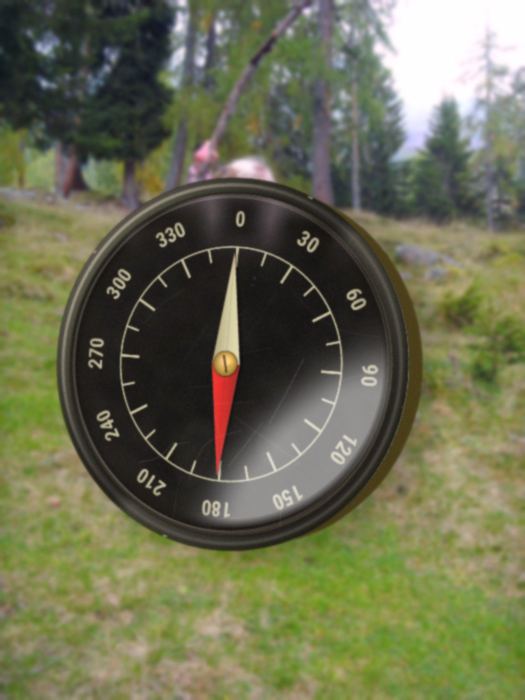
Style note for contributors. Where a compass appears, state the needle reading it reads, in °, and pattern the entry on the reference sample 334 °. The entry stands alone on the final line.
180 °
